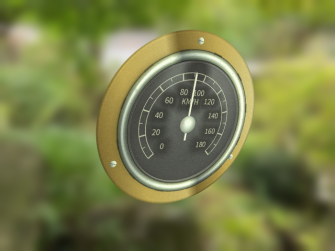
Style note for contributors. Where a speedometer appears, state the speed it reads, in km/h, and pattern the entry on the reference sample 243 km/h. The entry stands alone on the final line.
90 km/h
